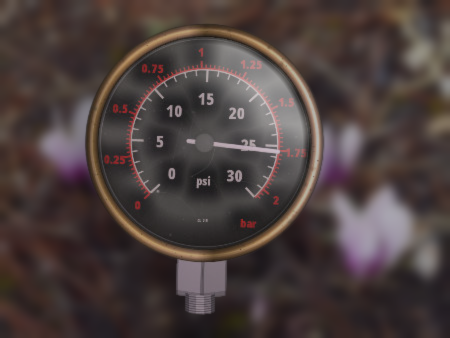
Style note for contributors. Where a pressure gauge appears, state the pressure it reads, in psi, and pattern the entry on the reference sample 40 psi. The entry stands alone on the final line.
25.5 psi
